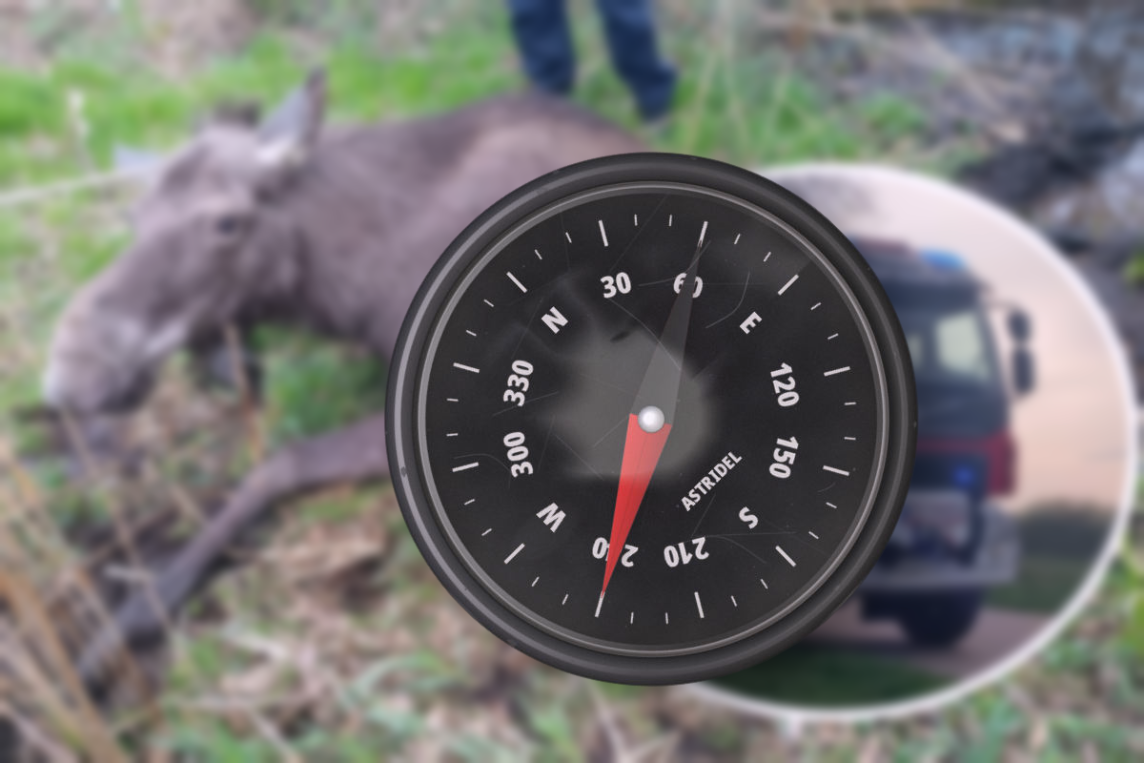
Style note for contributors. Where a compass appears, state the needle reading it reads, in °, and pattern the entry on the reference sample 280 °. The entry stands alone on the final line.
240 °
